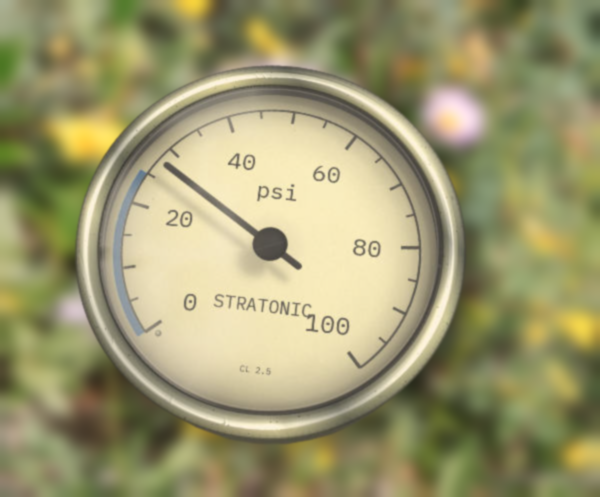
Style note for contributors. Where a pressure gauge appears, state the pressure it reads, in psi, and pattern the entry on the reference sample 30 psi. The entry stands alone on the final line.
27.5 psi
